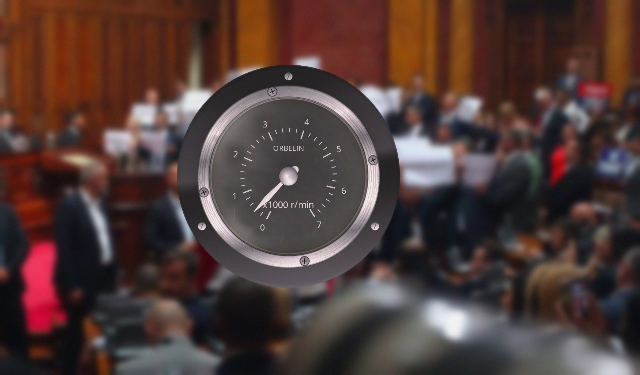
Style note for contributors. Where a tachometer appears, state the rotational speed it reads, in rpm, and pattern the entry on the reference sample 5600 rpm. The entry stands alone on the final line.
400 rpm
